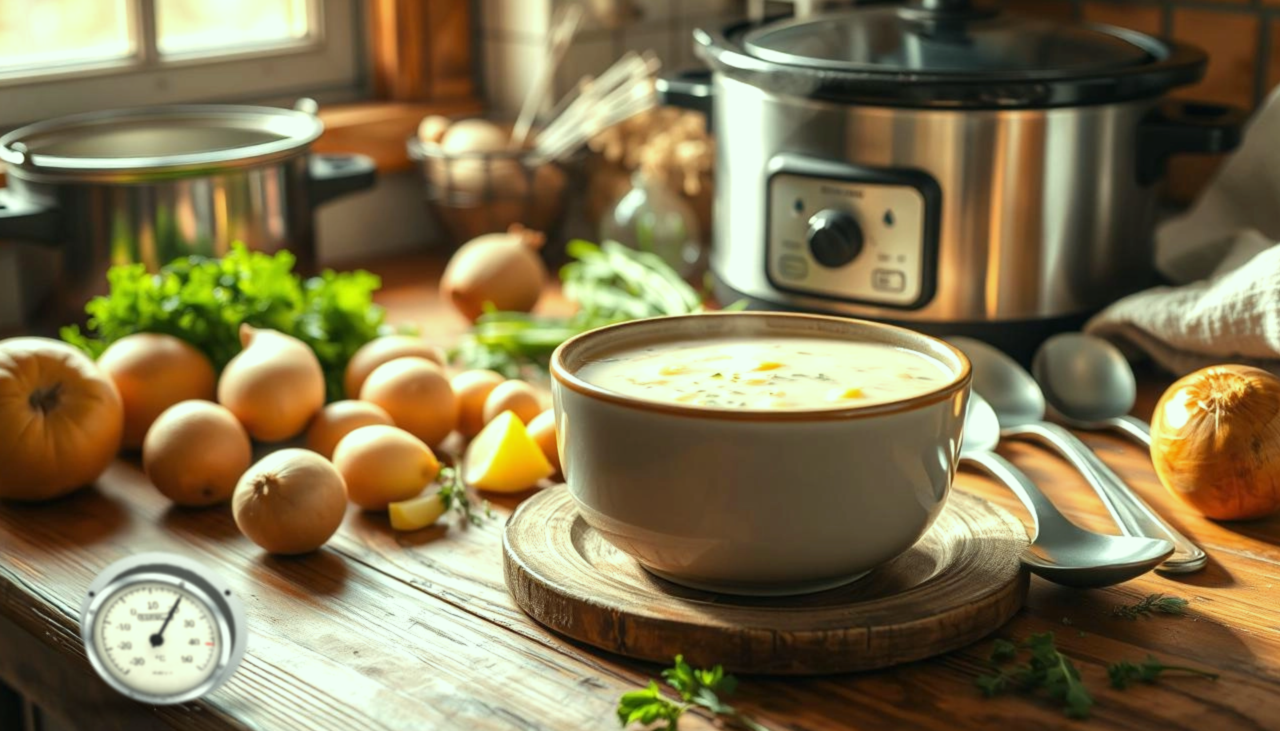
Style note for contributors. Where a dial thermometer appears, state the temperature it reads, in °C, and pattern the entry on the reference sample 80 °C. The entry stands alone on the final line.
20 °C
